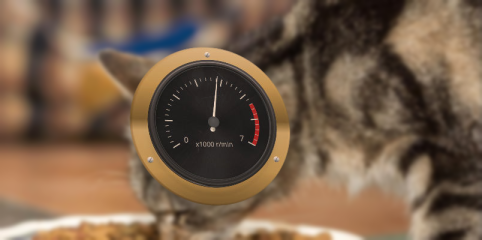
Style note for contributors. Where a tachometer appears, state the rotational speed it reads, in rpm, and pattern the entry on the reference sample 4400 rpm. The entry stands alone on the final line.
3800 rpm
